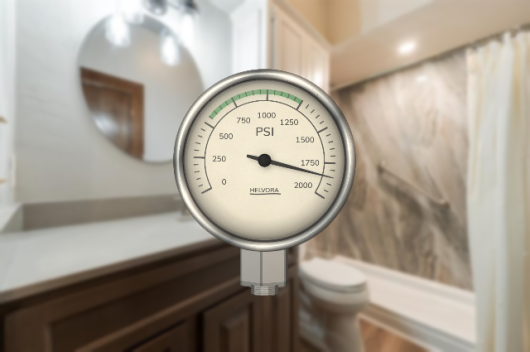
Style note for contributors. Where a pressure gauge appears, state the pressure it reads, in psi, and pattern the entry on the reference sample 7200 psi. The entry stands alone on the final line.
1850 psi
